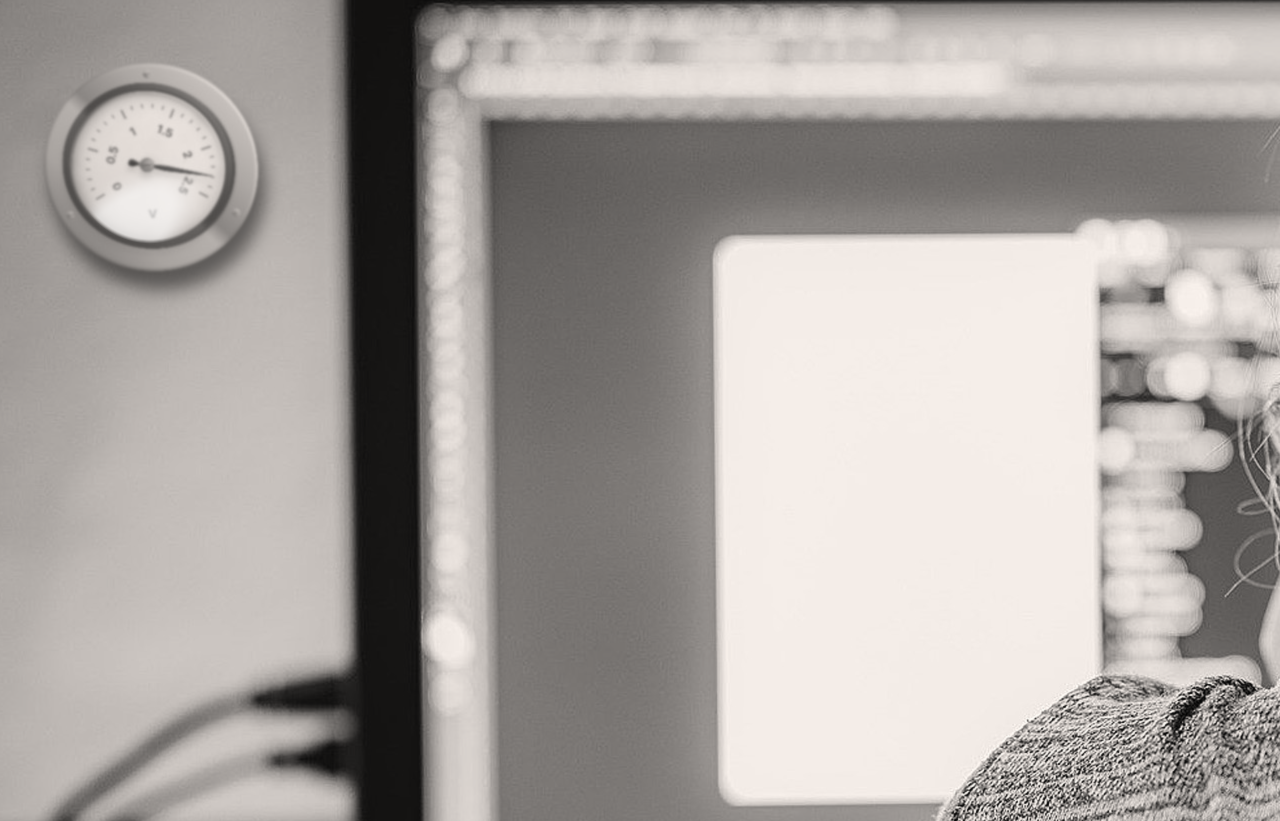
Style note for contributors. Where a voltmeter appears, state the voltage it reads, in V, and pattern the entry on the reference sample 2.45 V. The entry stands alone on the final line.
2.3 V
